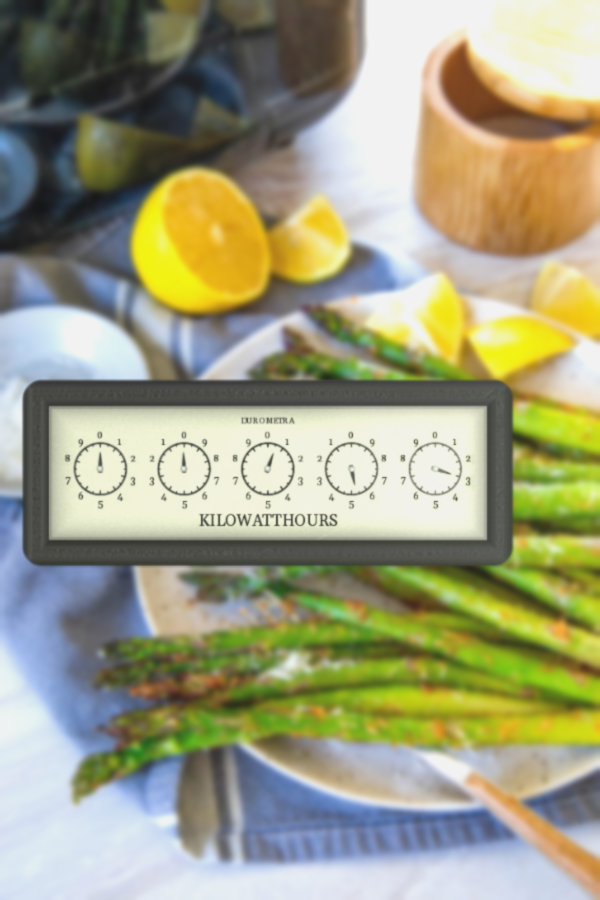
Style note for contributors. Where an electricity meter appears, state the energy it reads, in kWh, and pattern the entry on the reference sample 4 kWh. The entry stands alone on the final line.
53 kWh
